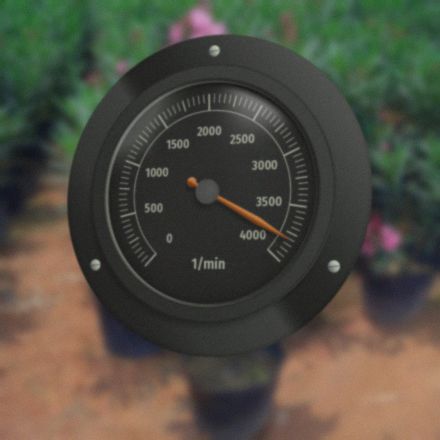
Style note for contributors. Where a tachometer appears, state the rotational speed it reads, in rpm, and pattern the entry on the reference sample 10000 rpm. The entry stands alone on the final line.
3800 rpm
